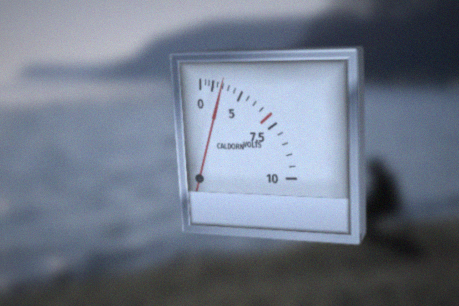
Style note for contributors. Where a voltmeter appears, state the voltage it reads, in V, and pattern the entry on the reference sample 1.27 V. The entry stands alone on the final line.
3.5 V
